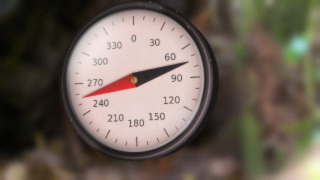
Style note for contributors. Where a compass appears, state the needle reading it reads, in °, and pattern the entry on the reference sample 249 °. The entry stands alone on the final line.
255 °
